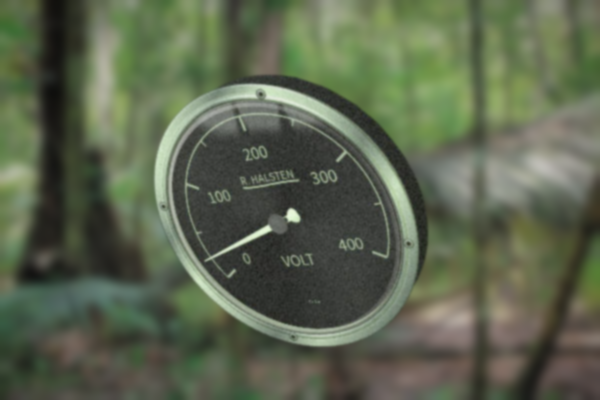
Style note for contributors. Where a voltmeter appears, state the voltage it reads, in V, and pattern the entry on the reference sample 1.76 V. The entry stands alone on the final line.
25 V
